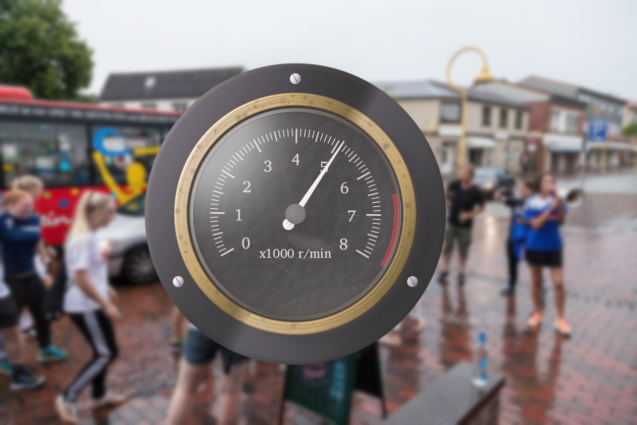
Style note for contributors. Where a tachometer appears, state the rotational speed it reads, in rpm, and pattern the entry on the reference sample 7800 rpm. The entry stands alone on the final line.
5100 rpm
